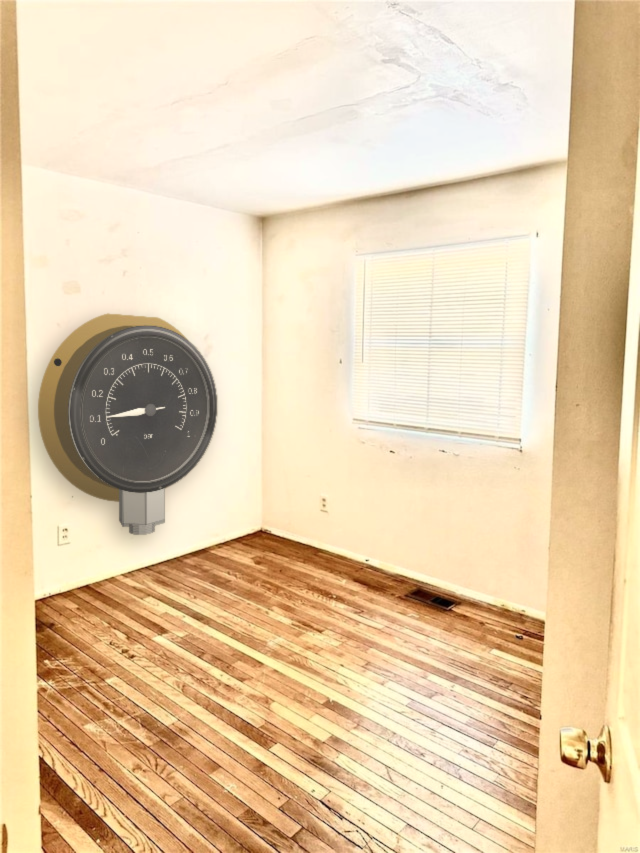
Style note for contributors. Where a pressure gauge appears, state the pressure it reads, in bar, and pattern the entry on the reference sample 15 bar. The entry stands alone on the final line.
0.1 bar
